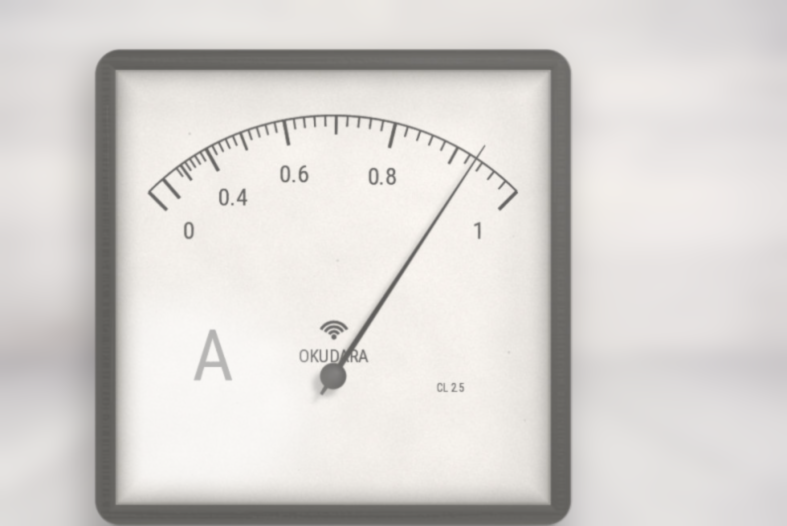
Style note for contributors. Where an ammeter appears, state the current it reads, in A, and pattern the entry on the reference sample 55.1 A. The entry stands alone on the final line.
0.93 A
